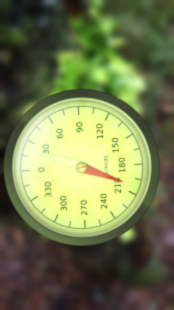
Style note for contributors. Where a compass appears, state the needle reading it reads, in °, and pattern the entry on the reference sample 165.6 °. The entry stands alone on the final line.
202.5 °
